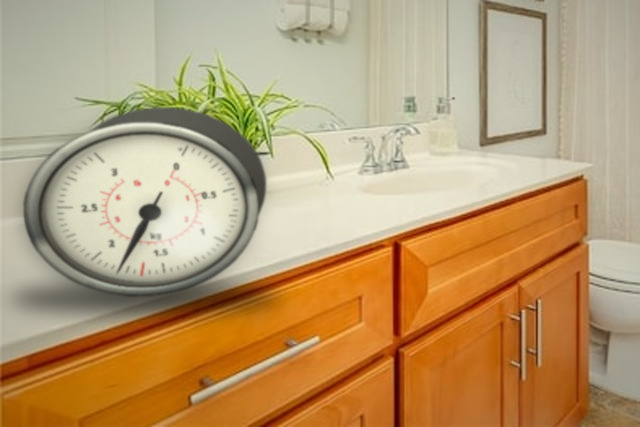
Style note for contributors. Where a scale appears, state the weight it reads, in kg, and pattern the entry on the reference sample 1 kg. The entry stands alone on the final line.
1.8 kg
